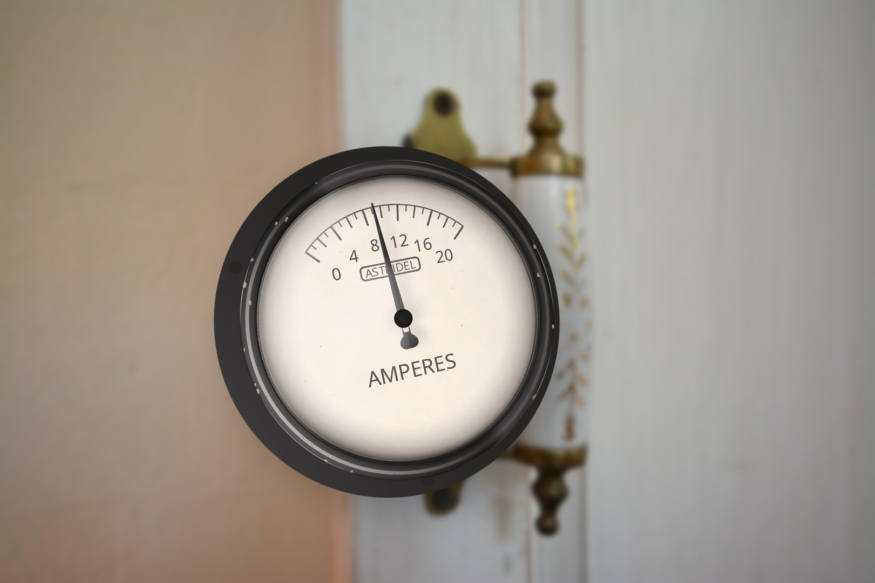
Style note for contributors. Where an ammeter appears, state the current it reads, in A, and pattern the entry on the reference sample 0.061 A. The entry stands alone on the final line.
9 A
